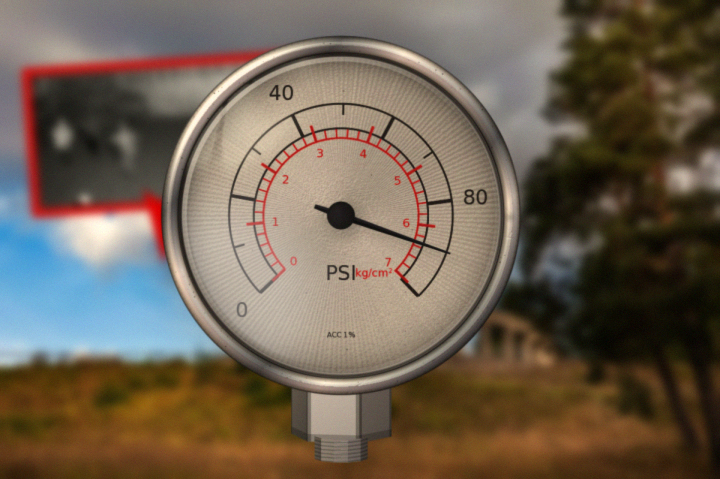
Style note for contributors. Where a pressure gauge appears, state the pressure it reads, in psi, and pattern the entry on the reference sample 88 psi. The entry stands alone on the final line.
90 psi
